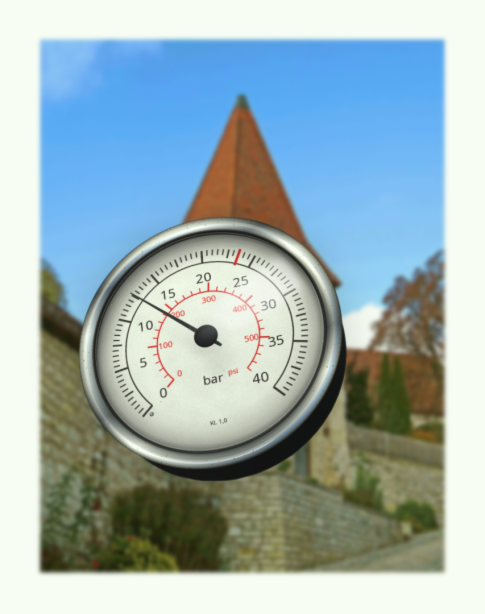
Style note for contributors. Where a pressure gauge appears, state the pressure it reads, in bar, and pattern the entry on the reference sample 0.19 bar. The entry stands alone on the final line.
12.5 bar
